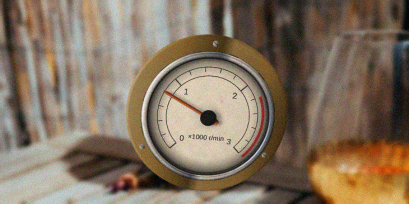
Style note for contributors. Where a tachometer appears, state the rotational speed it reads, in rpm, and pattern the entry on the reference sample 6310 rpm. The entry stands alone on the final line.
800 rpm
